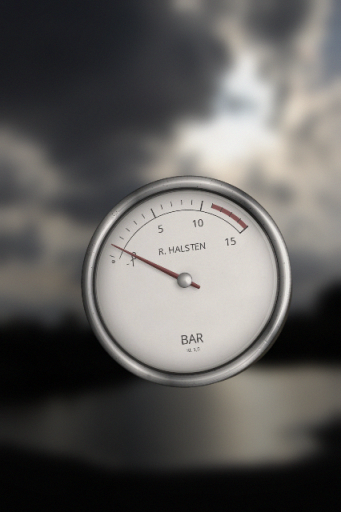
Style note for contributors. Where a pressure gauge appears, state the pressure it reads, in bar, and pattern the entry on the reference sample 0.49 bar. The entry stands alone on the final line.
0 bar
